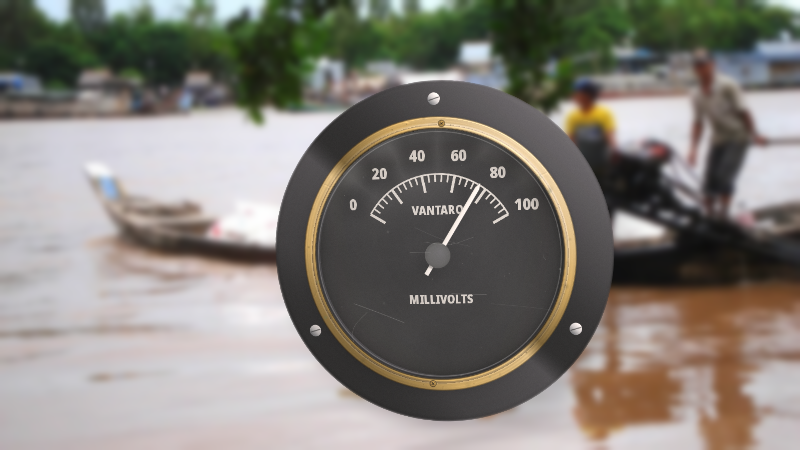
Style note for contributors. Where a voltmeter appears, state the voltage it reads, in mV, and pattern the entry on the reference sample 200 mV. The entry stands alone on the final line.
76 mV
